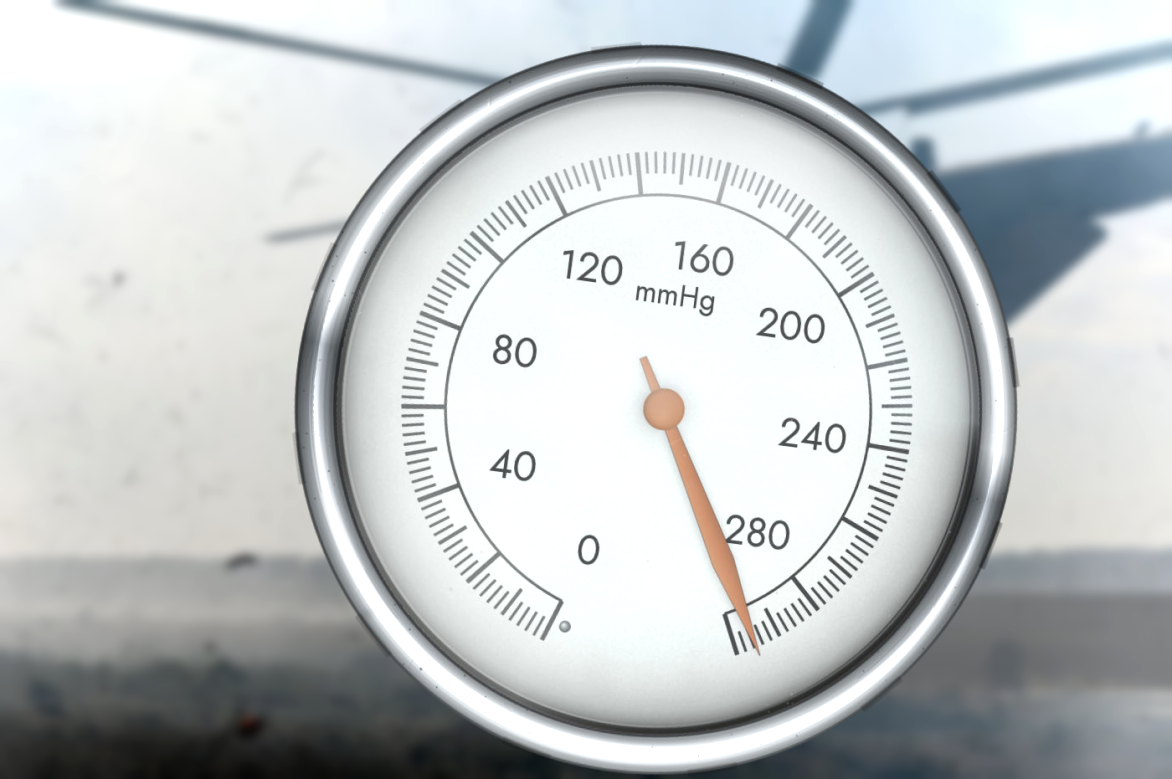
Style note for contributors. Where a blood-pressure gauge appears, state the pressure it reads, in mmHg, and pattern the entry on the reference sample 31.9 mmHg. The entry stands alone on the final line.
296 mmHg
